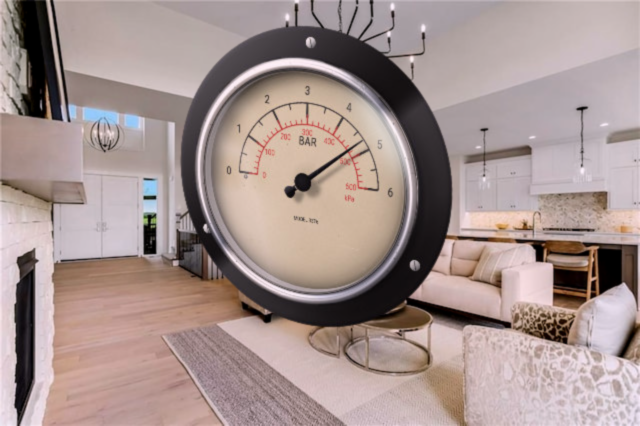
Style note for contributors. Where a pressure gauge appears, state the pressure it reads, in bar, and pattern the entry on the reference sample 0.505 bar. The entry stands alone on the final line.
4.75 bar
